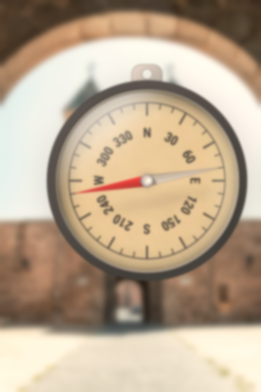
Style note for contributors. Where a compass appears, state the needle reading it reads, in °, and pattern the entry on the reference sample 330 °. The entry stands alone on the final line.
260 °
